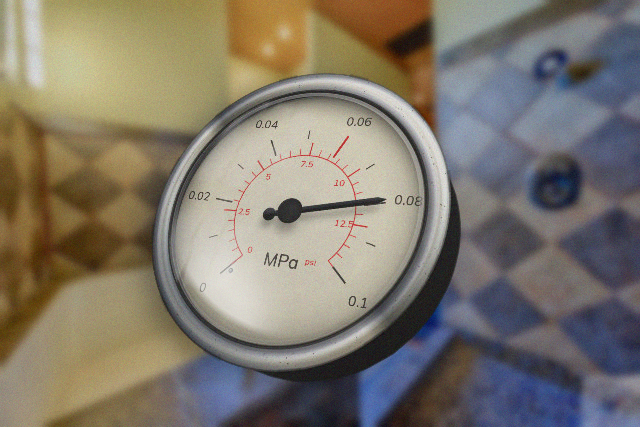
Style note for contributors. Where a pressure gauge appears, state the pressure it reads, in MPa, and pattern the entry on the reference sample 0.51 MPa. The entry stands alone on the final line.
0.08 MPa
